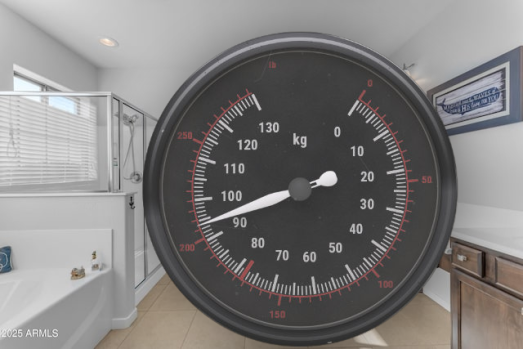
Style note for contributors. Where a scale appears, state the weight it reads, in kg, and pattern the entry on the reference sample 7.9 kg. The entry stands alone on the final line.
94 kg
